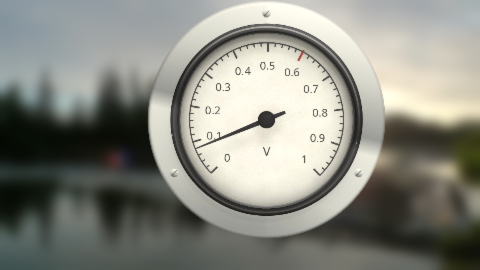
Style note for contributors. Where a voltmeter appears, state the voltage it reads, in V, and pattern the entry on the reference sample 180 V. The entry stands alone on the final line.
0.08 V
